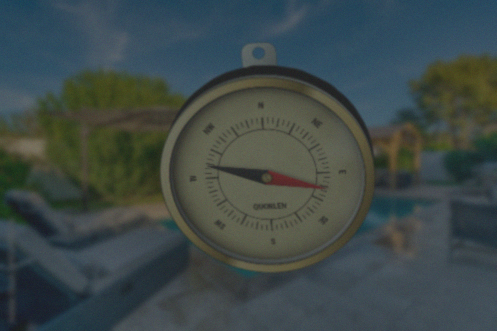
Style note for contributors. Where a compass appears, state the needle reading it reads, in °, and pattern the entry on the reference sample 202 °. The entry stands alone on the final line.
105 °
